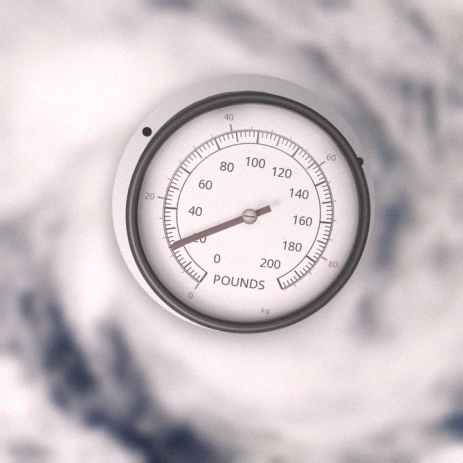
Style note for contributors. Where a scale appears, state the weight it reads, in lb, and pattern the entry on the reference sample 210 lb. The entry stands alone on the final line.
22 lb
